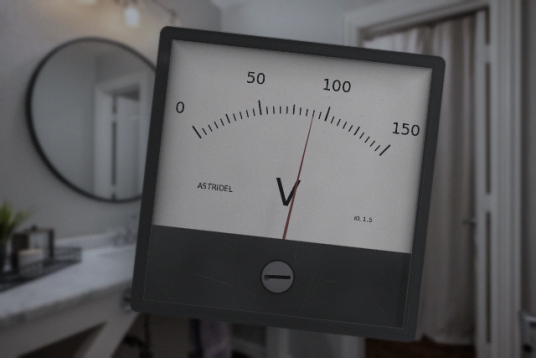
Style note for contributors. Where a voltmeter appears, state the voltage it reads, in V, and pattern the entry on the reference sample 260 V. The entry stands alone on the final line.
90 V
